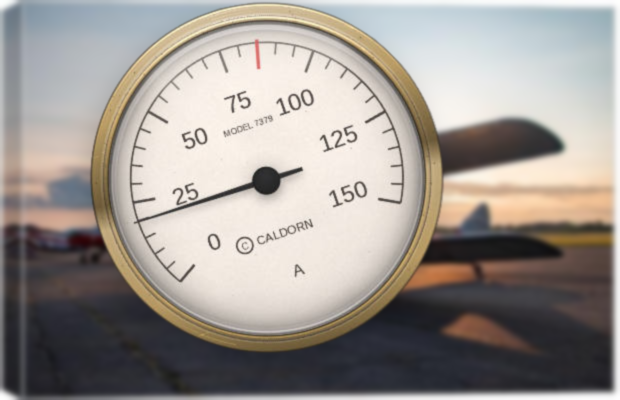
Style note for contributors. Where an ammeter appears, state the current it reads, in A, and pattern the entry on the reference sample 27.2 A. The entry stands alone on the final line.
20 A
